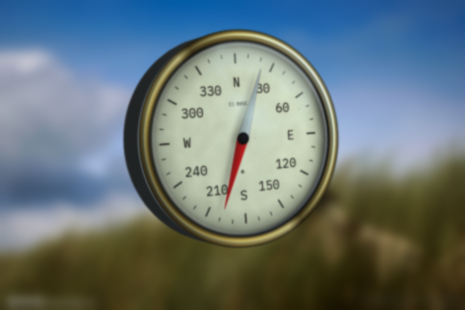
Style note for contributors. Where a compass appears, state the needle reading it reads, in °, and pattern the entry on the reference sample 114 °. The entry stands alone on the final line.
200 °
